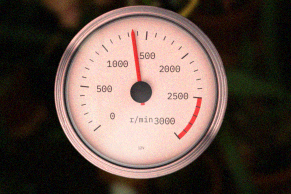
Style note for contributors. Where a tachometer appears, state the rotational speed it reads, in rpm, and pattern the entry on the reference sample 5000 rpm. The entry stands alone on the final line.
1350 rpm
